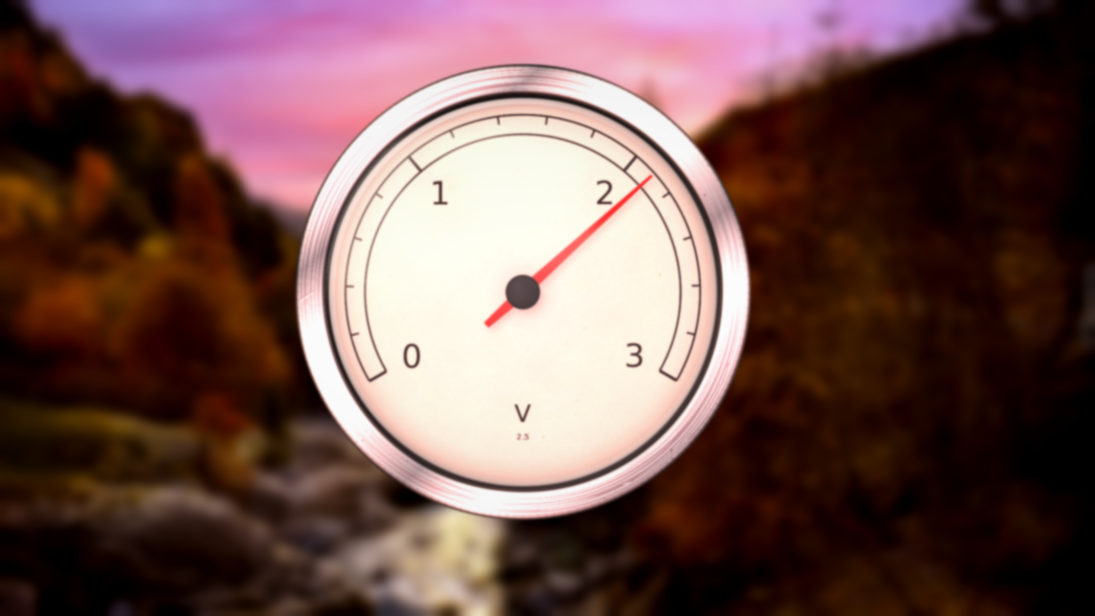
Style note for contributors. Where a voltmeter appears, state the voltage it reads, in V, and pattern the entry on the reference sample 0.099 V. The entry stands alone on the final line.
2.1 V
